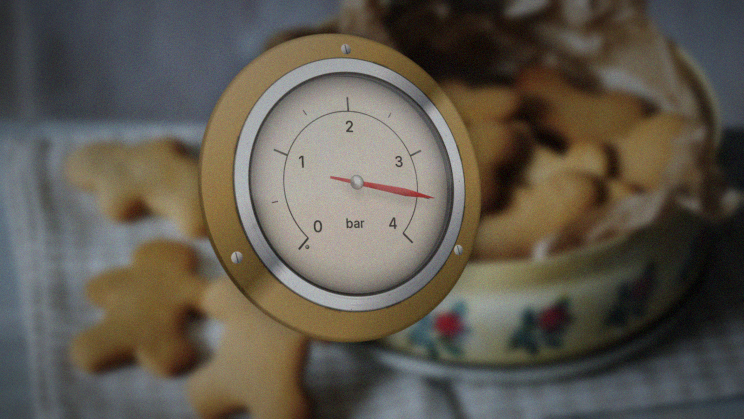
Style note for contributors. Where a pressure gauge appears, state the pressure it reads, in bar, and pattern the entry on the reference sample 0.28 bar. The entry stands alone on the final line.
3.5 bar
